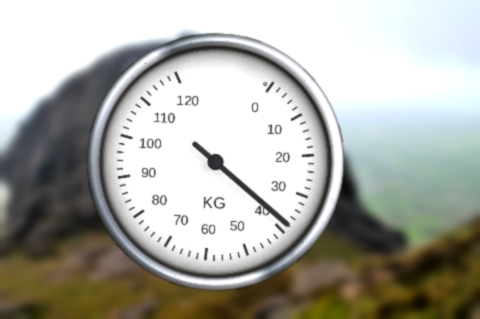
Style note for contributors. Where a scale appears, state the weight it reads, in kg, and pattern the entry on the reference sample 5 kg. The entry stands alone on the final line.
38 kg
